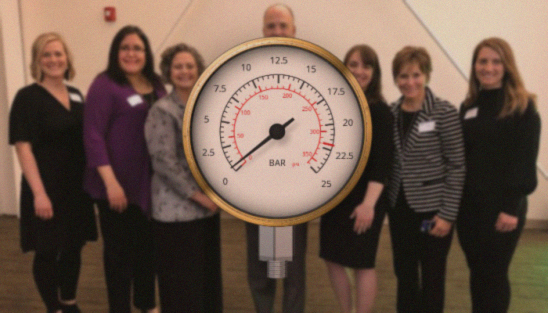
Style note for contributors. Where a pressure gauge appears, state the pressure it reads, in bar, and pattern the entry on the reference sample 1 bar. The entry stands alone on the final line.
0.5 bar
